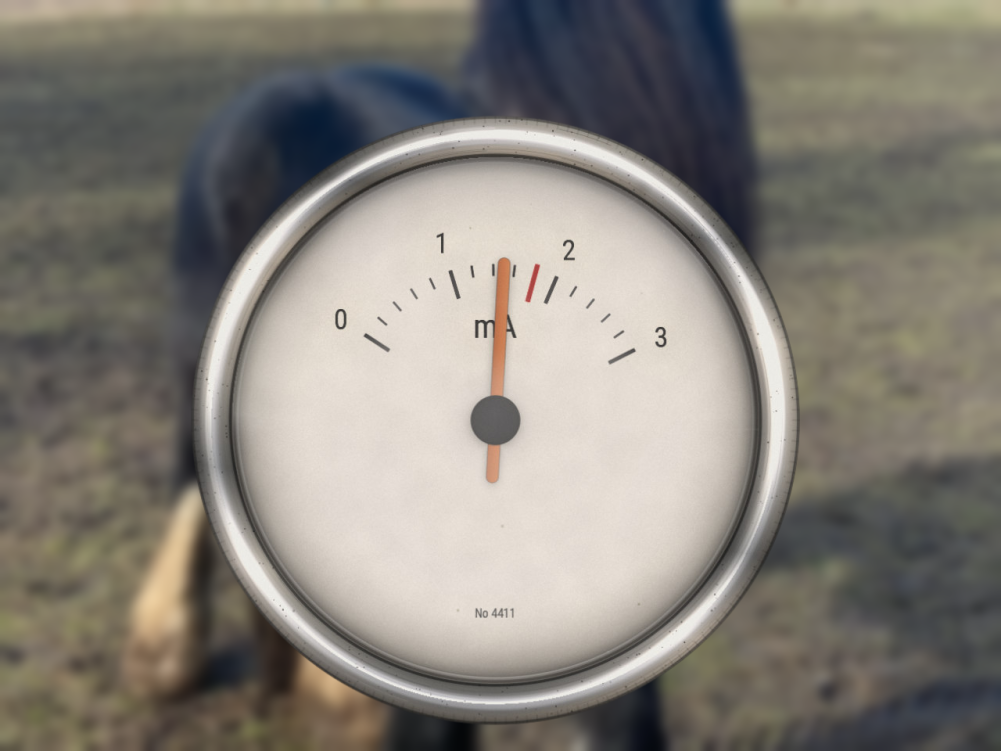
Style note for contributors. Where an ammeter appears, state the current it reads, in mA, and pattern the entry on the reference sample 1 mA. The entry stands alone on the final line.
1.5 mA
